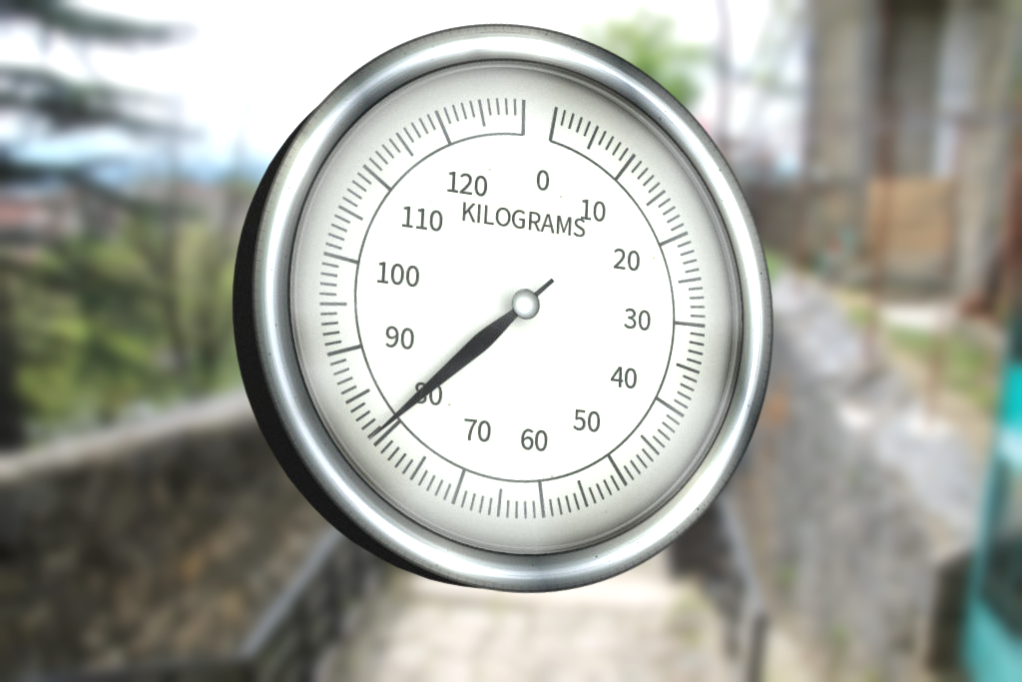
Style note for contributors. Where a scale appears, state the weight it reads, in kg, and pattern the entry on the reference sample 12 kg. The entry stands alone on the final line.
81 kg
